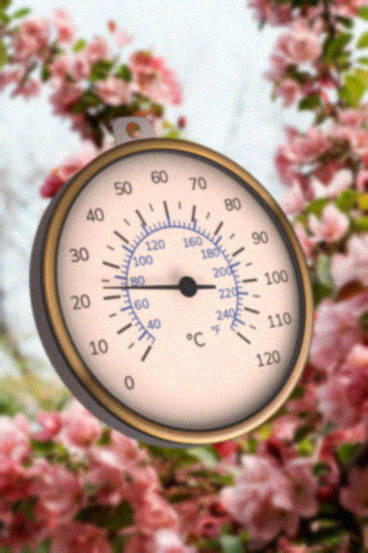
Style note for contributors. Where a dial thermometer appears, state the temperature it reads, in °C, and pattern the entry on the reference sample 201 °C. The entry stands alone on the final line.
22.5 °C
